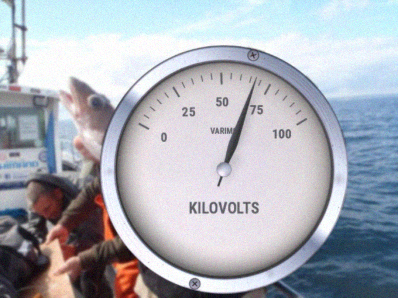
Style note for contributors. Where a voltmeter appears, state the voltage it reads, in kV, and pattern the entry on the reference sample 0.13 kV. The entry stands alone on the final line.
67.5 kV
